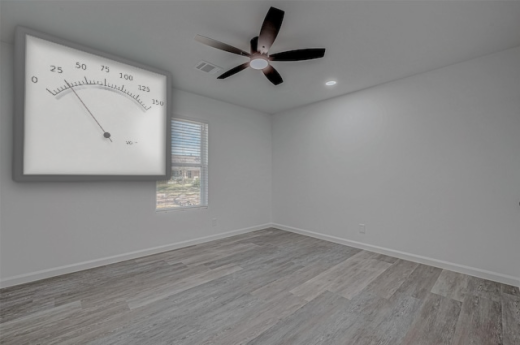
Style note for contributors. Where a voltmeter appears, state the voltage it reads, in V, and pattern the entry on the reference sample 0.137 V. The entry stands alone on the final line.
25 V
